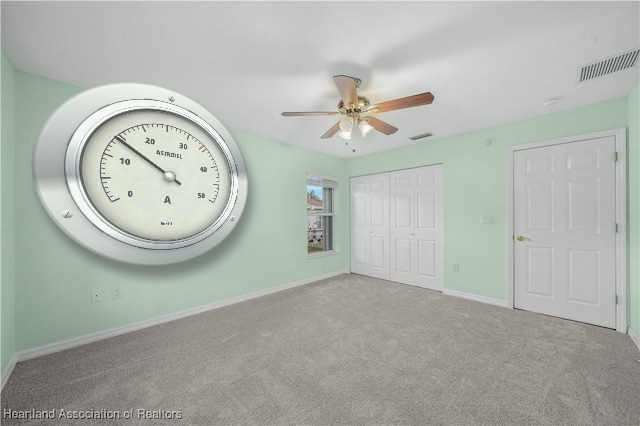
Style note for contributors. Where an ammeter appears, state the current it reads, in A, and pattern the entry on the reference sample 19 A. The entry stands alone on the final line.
14 A
